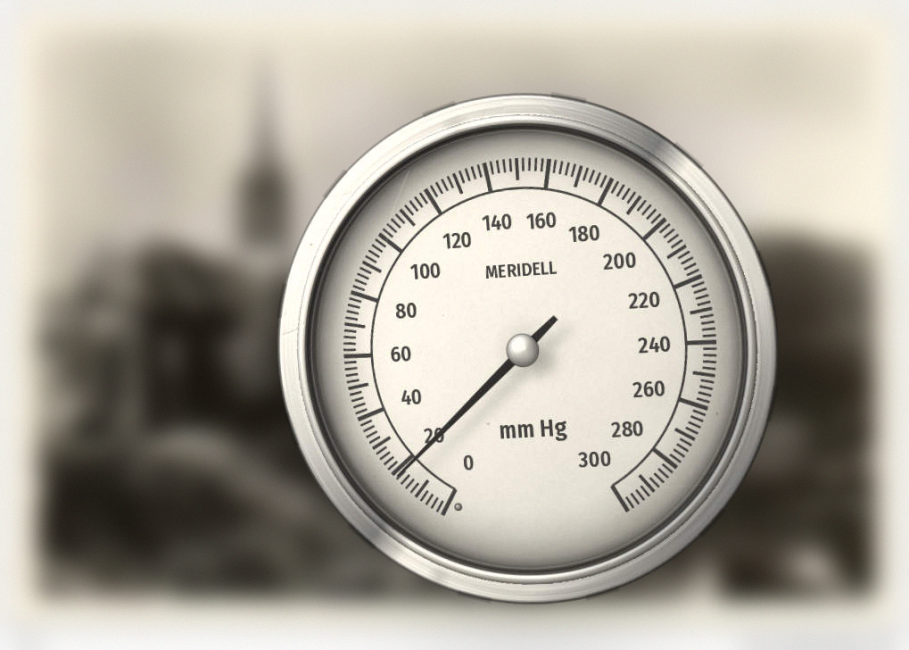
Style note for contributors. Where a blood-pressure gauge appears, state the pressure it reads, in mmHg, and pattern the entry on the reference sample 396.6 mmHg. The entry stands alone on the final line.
18 mmHg
